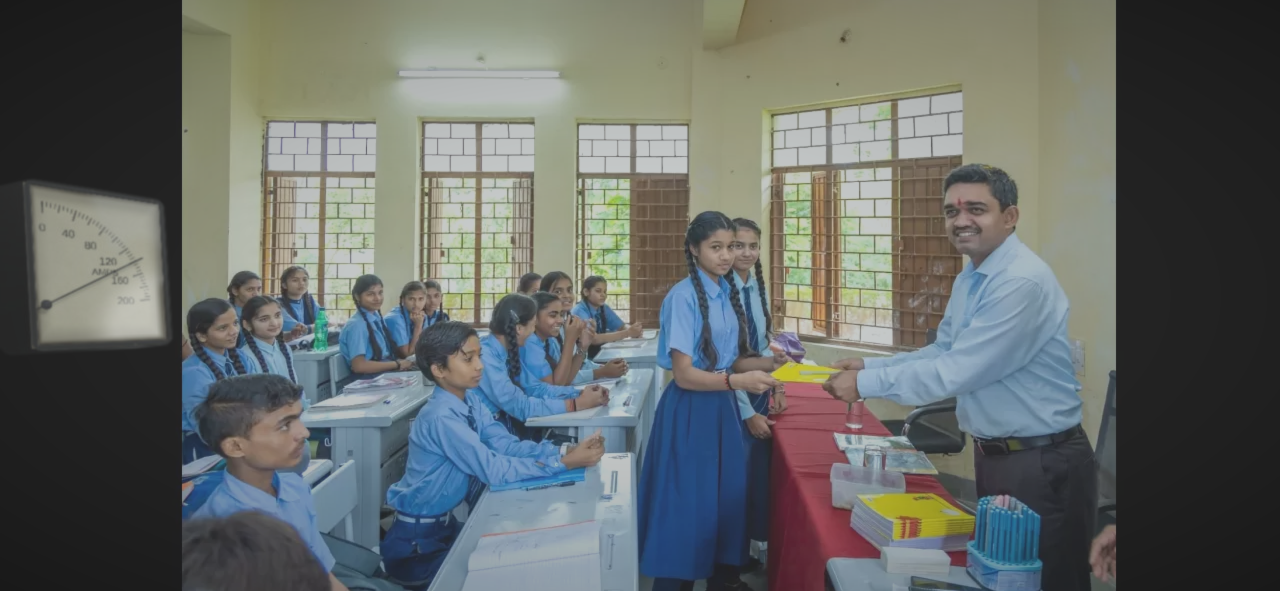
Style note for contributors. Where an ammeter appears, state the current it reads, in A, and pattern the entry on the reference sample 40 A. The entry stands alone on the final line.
140 A
